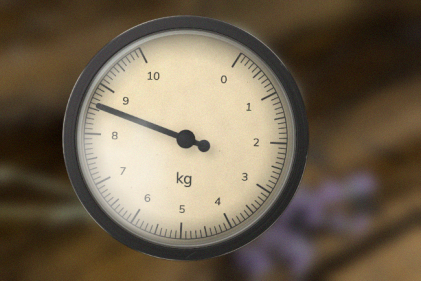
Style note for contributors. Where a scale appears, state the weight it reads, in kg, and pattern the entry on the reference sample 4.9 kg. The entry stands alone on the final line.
8.6 kg
